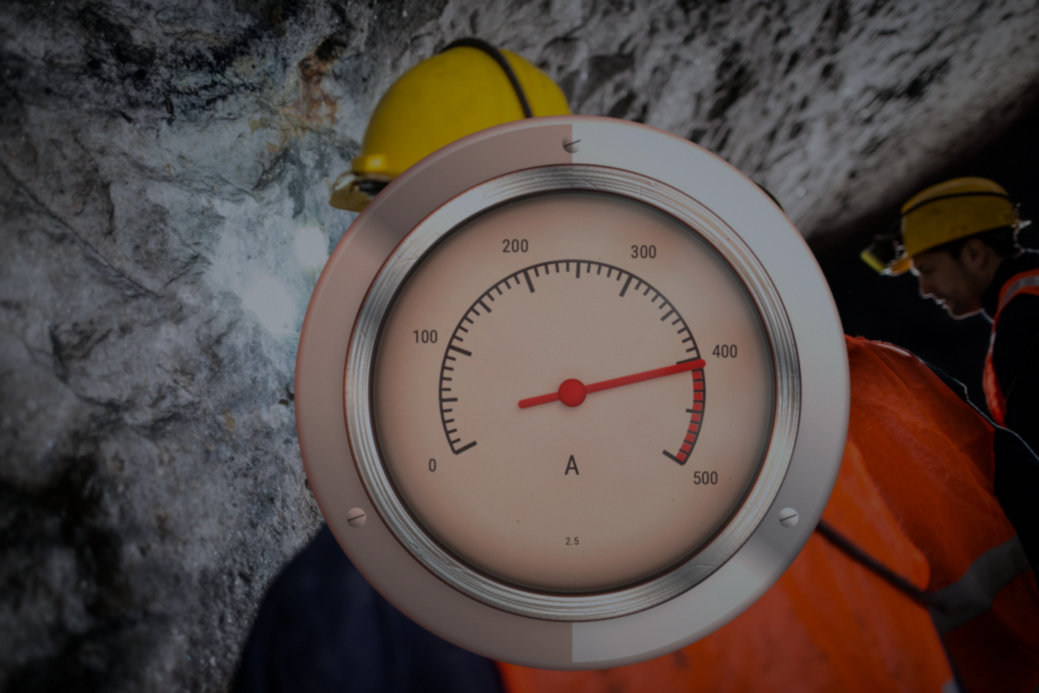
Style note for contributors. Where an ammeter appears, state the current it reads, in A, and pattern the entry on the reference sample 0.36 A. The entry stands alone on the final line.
405 A
